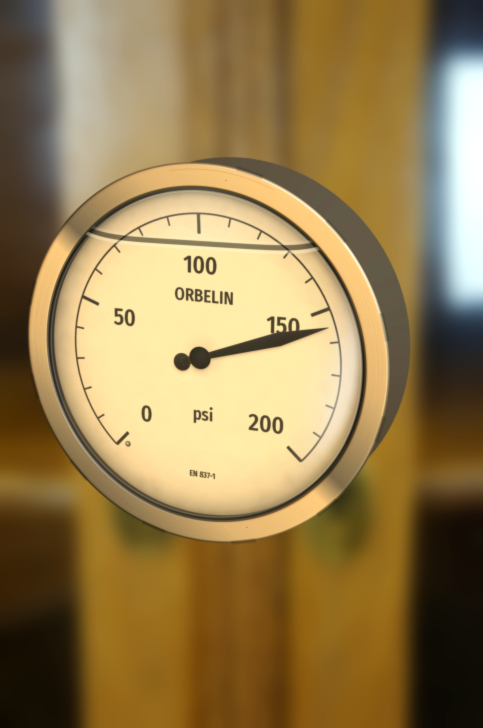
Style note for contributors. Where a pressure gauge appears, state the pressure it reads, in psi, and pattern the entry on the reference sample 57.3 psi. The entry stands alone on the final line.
155 psi
